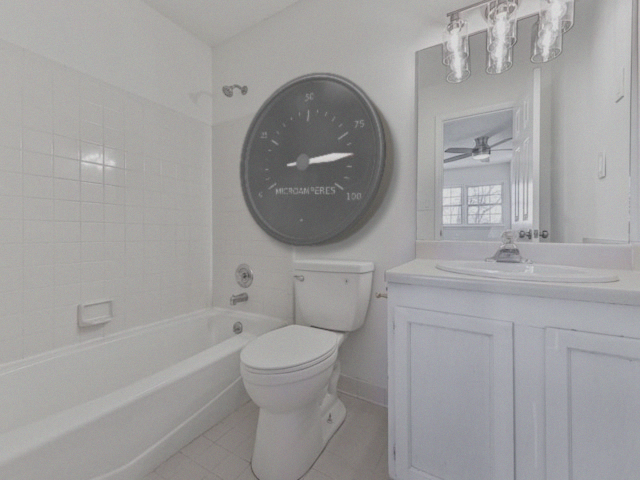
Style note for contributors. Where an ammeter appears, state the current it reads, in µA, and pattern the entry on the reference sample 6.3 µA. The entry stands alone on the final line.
85 µA
